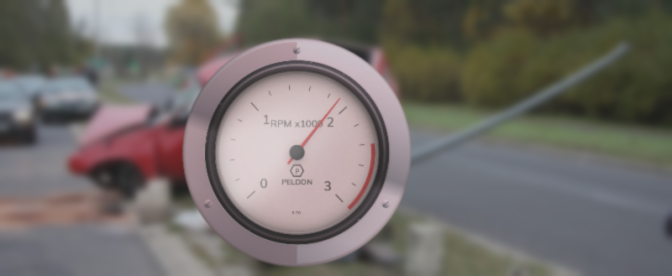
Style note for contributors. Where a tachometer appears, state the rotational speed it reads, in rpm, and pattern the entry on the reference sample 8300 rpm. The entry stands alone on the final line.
1900 rpm
